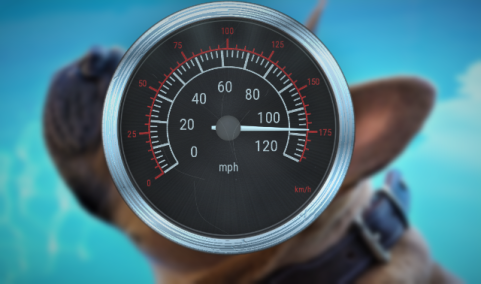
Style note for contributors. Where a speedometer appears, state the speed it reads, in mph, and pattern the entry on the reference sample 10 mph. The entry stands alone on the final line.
108 mph
